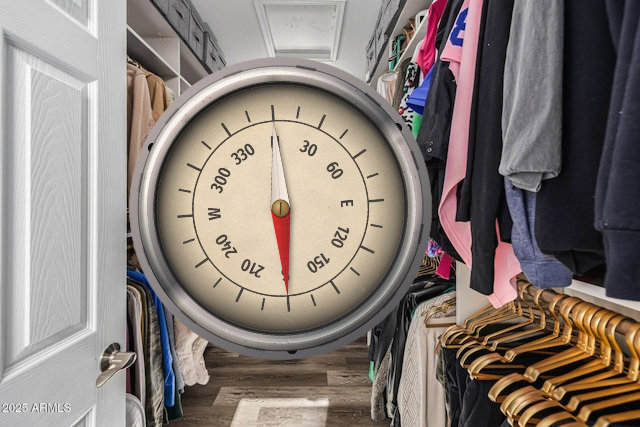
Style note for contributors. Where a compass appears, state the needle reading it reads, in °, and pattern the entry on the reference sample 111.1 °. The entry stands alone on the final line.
180 °
